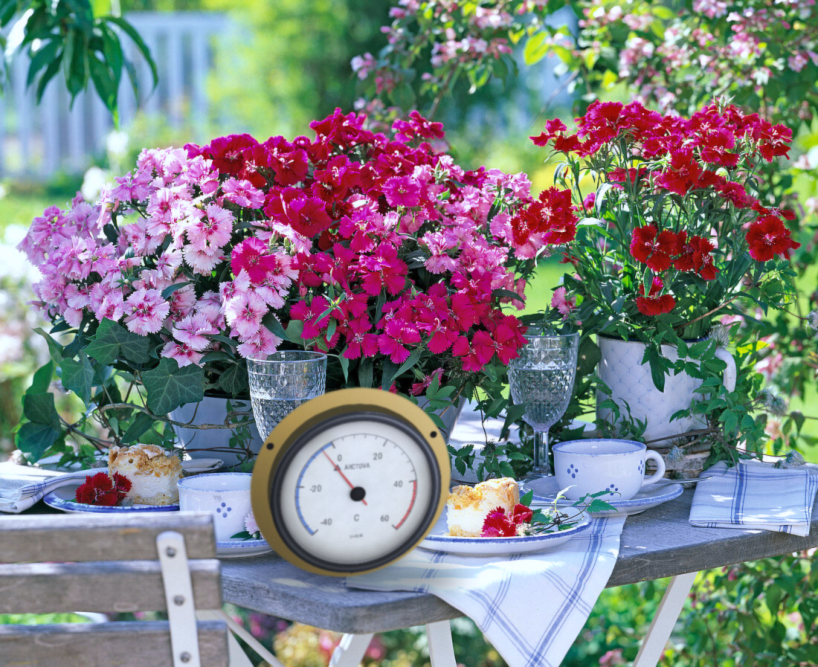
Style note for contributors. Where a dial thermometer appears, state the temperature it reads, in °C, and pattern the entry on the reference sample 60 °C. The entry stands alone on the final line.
-4 °C
